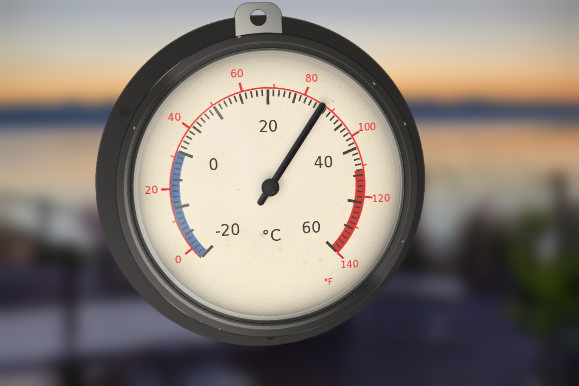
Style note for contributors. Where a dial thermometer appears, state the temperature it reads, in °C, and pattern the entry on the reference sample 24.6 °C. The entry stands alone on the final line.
30 °C
